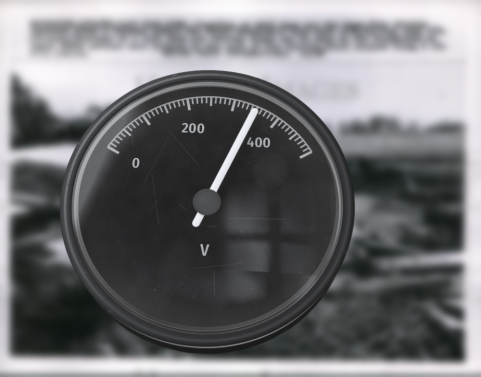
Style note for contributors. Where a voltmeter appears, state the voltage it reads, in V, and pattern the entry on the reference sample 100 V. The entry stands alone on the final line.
350 V
